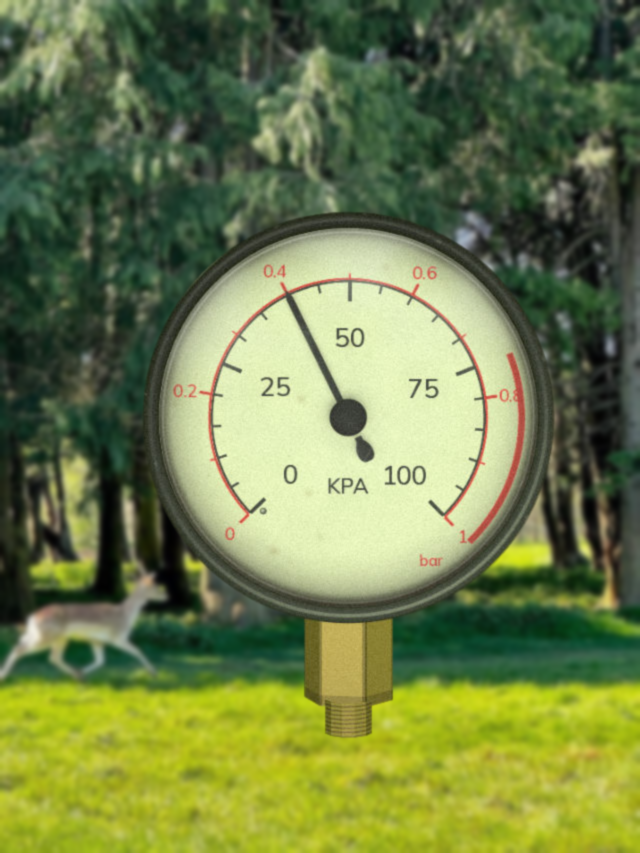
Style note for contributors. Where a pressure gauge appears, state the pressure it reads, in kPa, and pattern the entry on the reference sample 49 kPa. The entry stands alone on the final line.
40 kPa
